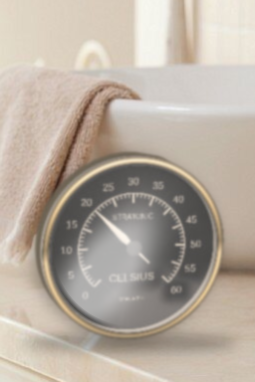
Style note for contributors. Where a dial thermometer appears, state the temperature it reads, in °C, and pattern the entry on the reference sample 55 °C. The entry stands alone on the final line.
20 °C
